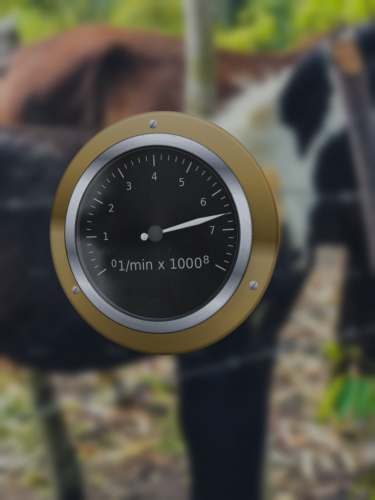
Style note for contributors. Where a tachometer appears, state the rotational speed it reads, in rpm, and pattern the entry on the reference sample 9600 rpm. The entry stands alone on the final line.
6600 rpm
